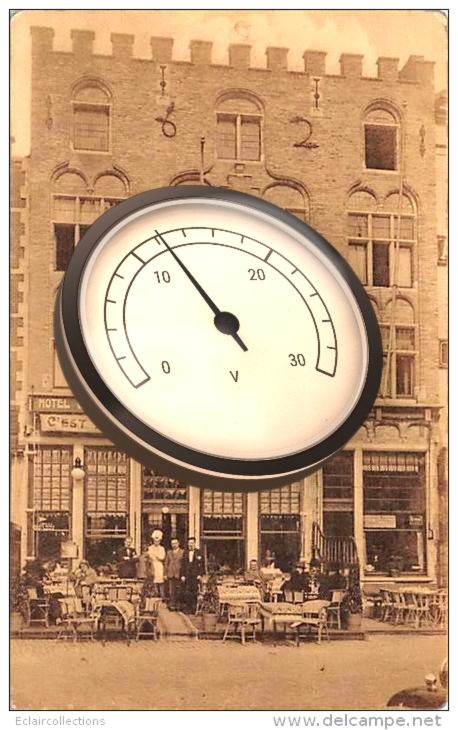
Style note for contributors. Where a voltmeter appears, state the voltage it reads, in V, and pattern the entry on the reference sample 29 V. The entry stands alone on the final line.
12 V
